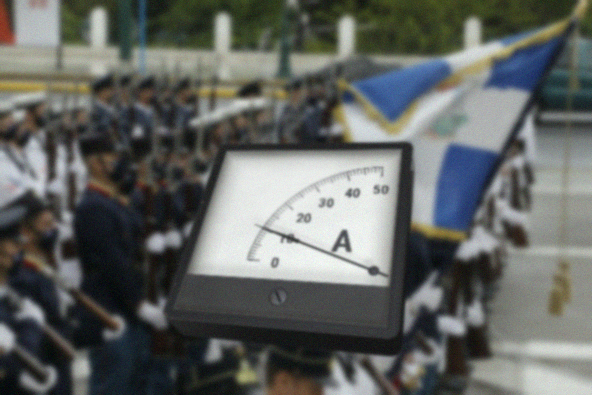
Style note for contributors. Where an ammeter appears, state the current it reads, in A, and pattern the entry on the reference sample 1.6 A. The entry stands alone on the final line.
10 A
